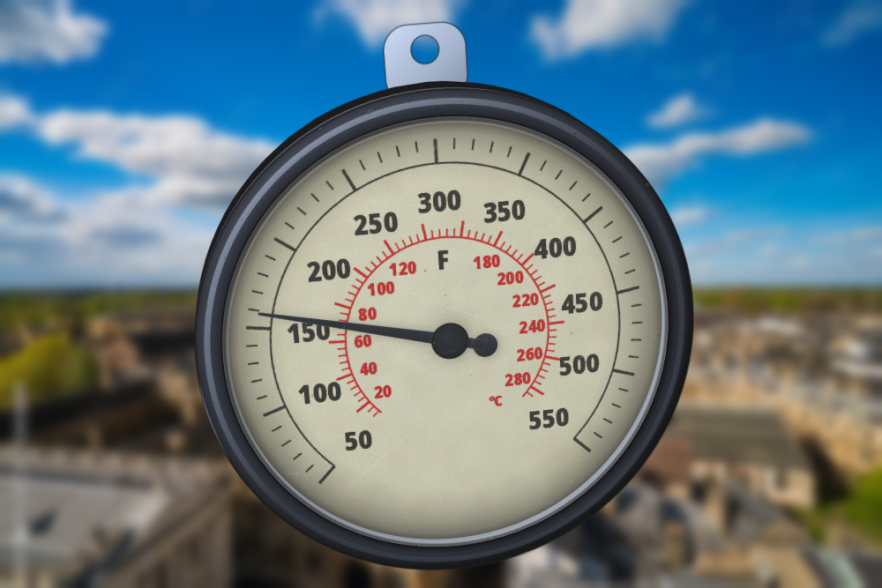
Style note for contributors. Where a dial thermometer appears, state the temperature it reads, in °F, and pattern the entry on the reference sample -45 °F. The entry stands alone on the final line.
160 °F
